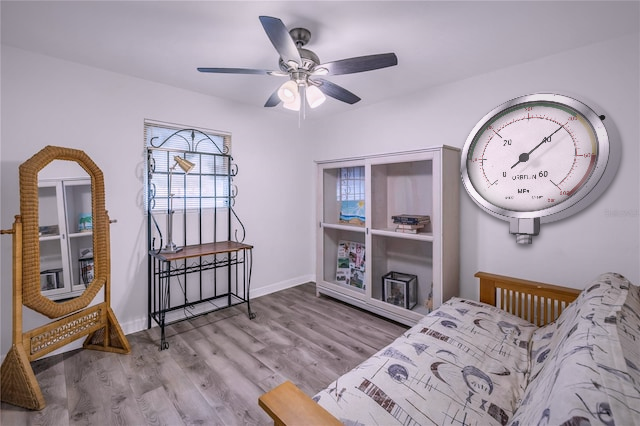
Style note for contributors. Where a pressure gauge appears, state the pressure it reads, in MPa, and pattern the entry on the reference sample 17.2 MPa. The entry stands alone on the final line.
40 MPa
